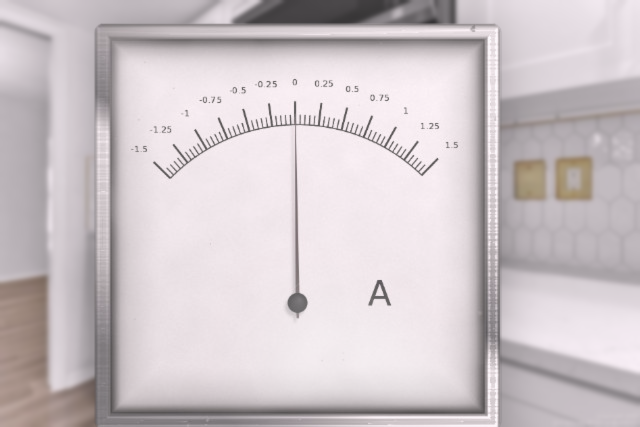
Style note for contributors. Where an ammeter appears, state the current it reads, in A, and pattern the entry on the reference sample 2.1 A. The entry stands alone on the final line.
0 A
